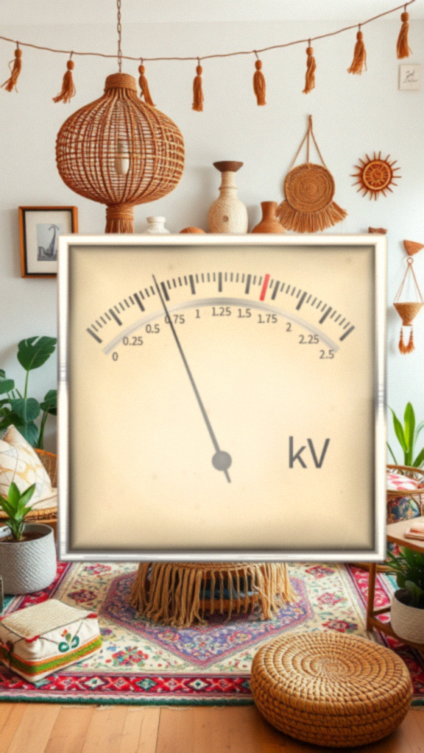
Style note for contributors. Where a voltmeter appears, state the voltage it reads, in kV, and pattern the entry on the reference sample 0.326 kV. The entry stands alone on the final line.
0.7 kV
